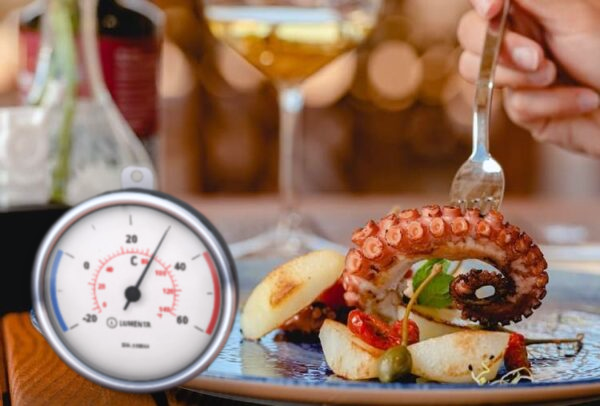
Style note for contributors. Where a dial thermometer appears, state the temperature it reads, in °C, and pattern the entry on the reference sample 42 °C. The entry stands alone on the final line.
30 °C
